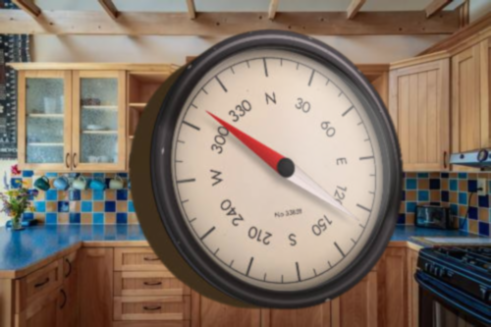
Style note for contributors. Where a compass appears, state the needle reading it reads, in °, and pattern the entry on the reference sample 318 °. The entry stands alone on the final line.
310 °
